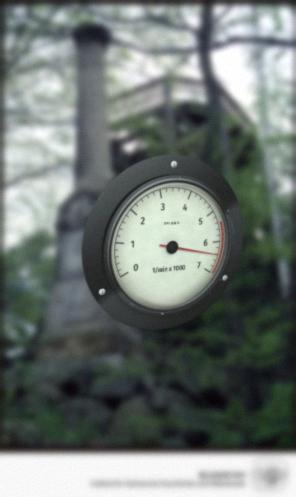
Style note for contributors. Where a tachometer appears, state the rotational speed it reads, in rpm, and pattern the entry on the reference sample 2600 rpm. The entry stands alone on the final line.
6400 rpm
